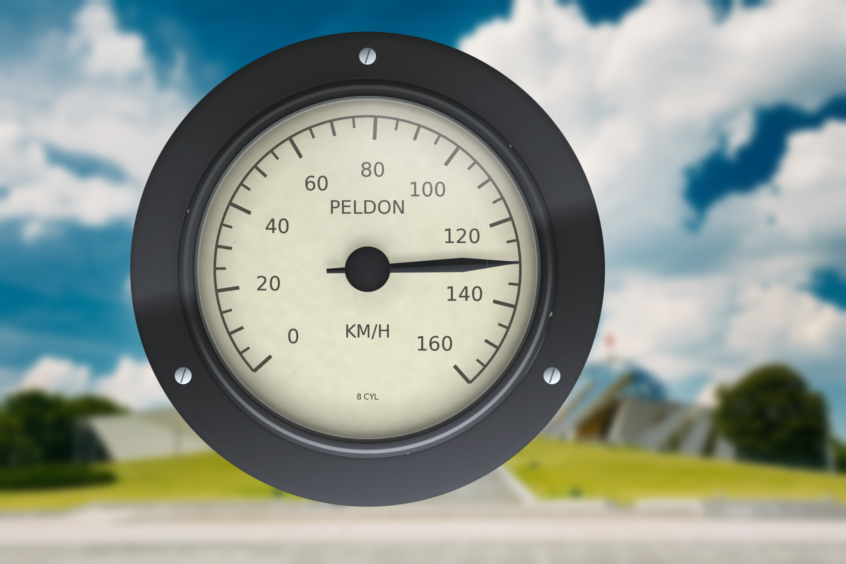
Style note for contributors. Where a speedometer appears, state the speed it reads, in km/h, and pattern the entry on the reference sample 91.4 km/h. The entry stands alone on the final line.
130 km/h
